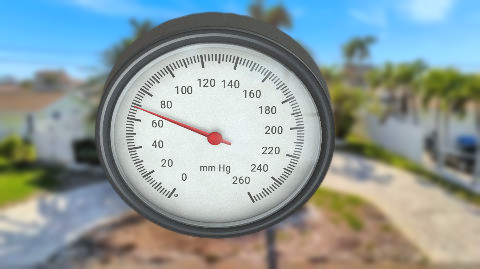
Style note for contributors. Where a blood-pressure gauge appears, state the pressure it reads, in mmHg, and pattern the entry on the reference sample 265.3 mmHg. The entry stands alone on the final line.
70 mmHg
